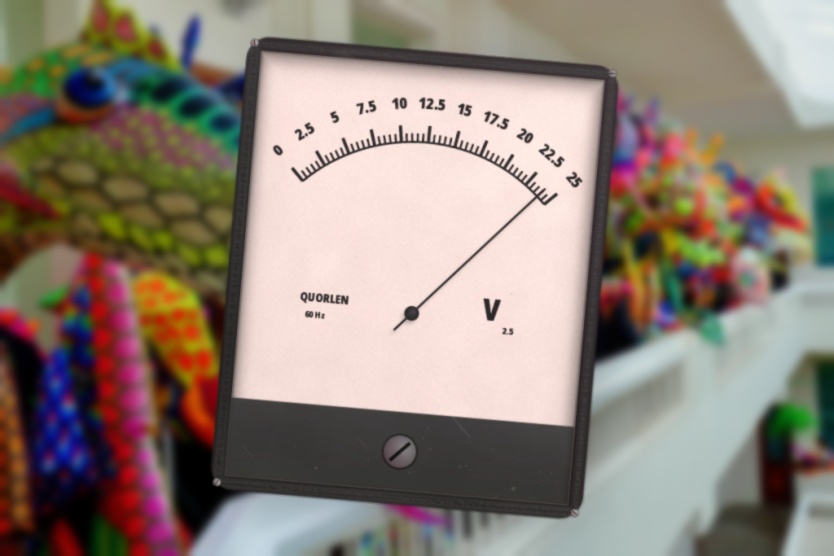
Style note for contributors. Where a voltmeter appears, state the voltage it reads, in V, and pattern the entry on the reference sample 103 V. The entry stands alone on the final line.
24 V
